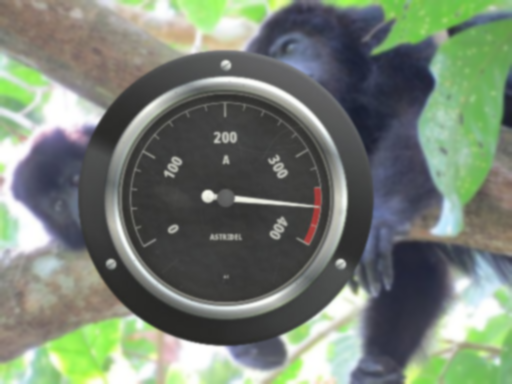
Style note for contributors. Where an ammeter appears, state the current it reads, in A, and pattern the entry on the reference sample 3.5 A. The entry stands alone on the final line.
360 A
